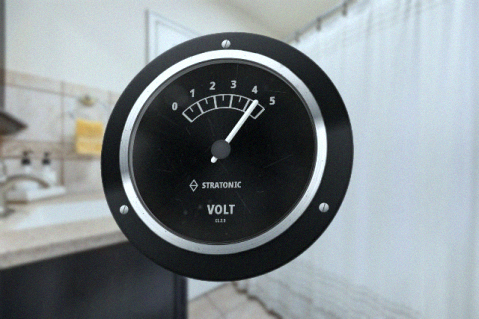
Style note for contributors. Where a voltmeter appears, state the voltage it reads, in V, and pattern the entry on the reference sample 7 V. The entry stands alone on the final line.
4.5 V
